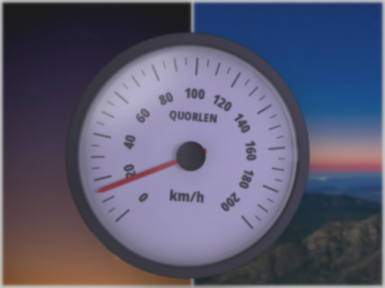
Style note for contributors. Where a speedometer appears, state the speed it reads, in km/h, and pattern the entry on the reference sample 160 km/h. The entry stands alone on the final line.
15 km/h
